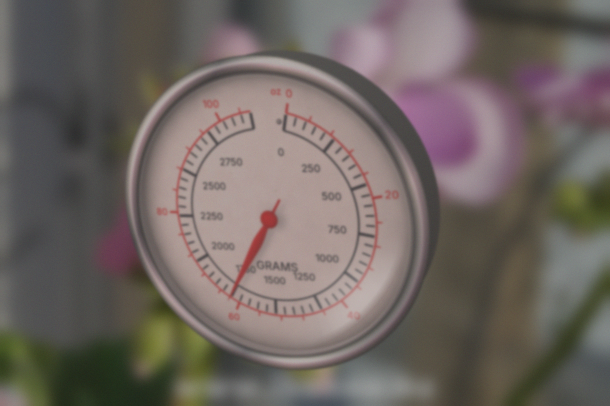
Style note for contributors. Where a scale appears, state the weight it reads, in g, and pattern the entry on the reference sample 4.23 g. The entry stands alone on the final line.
1750 g
